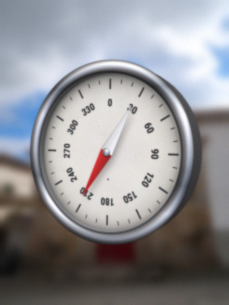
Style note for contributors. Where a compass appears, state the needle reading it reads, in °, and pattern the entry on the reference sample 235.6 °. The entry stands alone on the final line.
210 °
